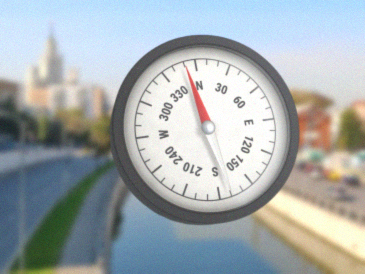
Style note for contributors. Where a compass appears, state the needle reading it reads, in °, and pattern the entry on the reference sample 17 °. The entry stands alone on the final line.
350 °
